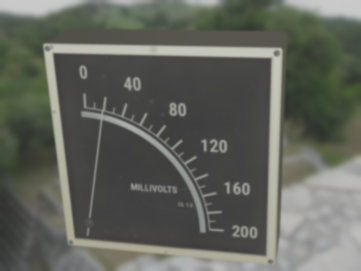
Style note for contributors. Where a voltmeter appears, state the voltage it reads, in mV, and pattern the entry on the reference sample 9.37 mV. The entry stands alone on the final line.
20 mV
